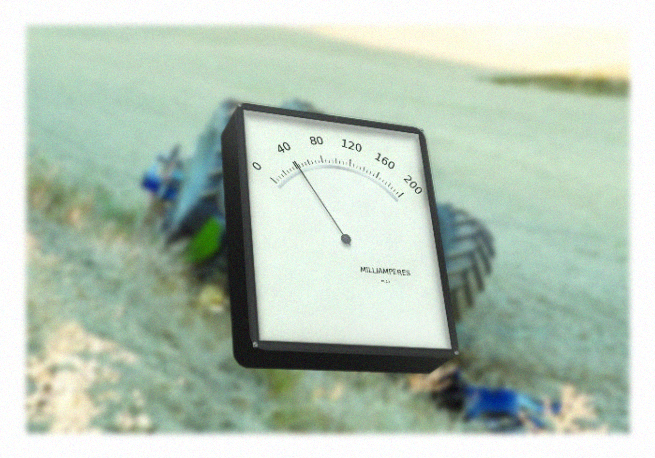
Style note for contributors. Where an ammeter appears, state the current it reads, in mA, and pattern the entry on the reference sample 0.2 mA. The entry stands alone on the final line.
40 mA
